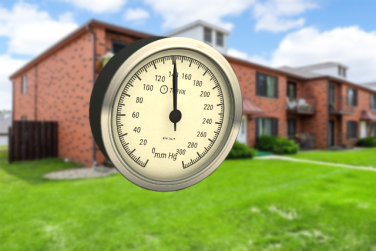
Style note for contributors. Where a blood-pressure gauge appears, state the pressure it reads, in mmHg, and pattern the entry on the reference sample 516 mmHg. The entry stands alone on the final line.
140 mmHg
